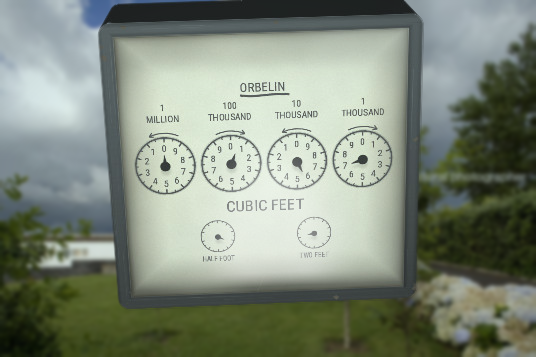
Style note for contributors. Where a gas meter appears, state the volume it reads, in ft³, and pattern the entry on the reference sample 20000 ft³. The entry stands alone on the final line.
5700 ft³
